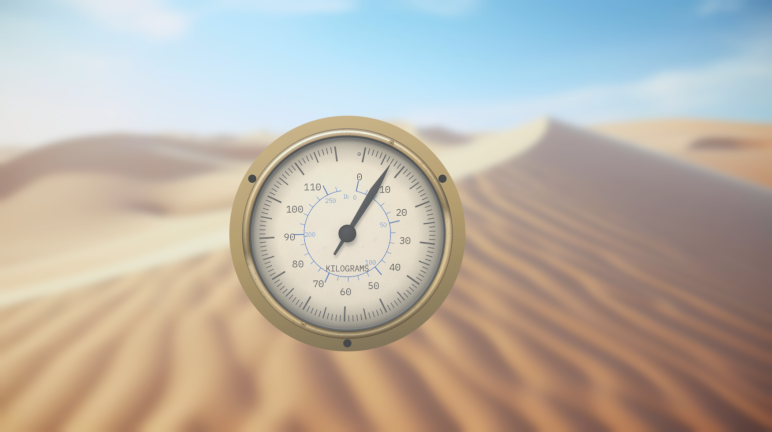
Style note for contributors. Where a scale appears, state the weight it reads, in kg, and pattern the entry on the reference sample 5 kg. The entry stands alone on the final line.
7 kg
